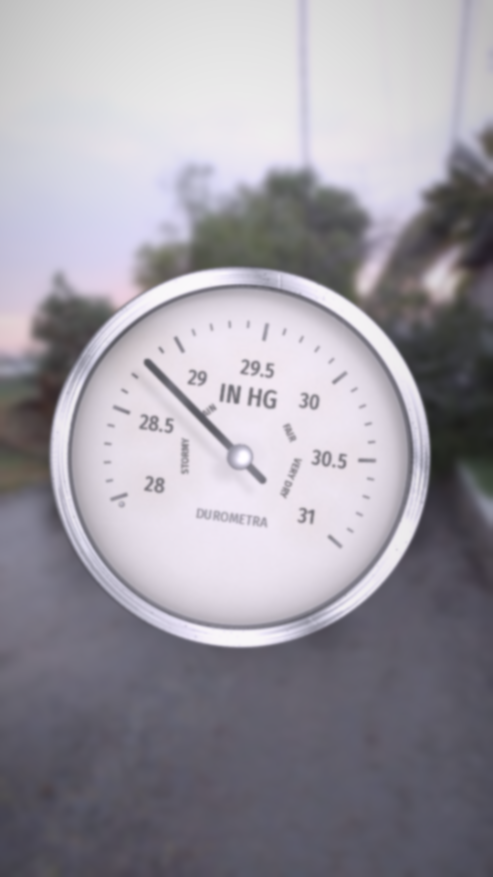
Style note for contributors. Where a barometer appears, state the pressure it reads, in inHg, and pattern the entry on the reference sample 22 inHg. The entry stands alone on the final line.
28.8 inHg
